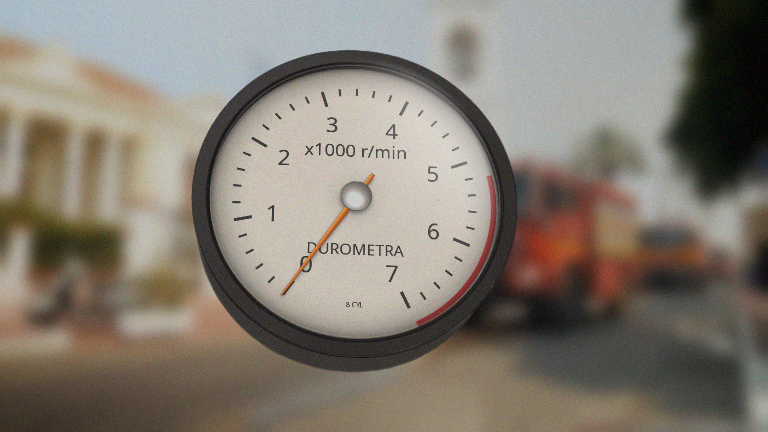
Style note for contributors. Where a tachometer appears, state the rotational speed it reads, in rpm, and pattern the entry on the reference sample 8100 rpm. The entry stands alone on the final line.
0 rpm
